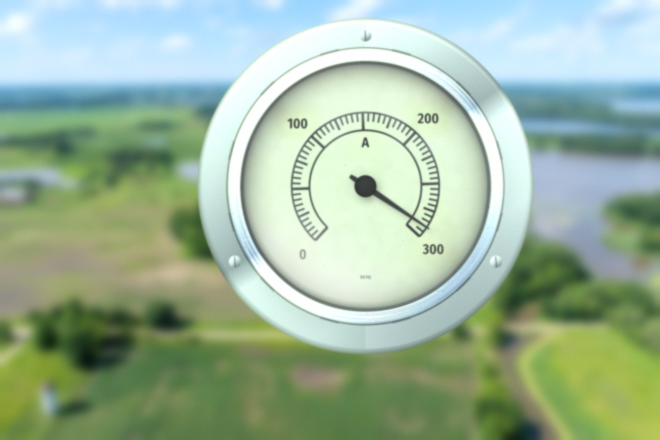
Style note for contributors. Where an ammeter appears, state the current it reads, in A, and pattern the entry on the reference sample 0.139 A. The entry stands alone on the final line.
290 A
